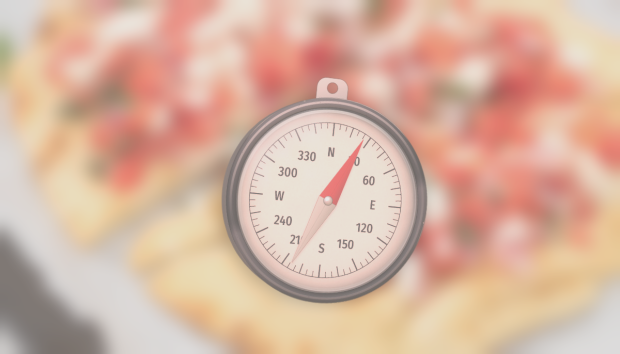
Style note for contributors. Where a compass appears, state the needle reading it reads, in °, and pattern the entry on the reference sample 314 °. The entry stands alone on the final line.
25 °
